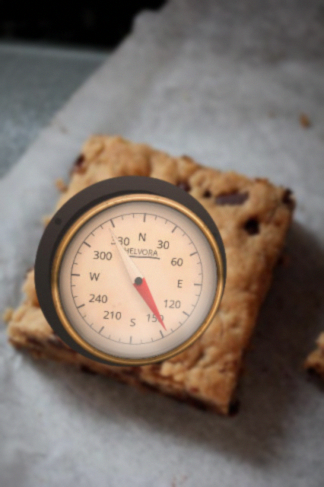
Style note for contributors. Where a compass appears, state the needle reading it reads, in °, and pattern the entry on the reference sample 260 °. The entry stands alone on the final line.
145 °
